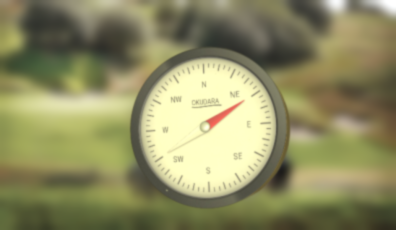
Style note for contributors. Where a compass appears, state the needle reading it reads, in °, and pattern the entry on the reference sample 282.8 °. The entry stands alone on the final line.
60 °
